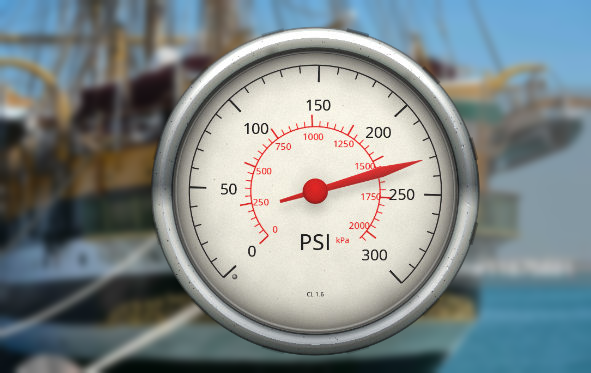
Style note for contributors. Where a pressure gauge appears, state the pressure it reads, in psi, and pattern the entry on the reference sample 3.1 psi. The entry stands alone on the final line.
230 psi
